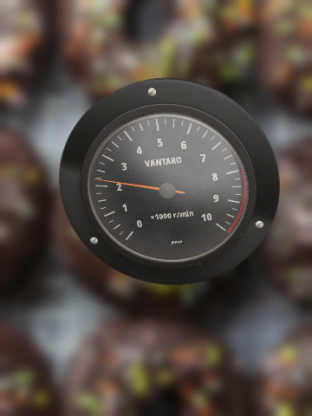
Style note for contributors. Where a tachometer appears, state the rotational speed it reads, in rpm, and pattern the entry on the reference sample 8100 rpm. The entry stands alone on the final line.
2250 rpm
